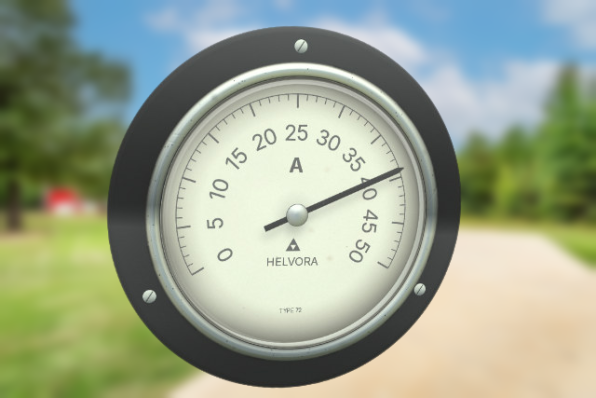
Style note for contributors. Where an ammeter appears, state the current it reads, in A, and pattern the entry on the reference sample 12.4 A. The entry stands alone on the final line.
39 A
